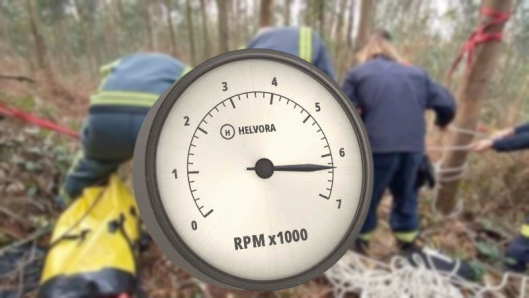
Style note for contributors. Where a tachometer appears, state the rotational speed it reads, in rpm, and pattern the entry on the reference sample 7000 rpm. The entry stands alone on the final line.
6300 rpm
